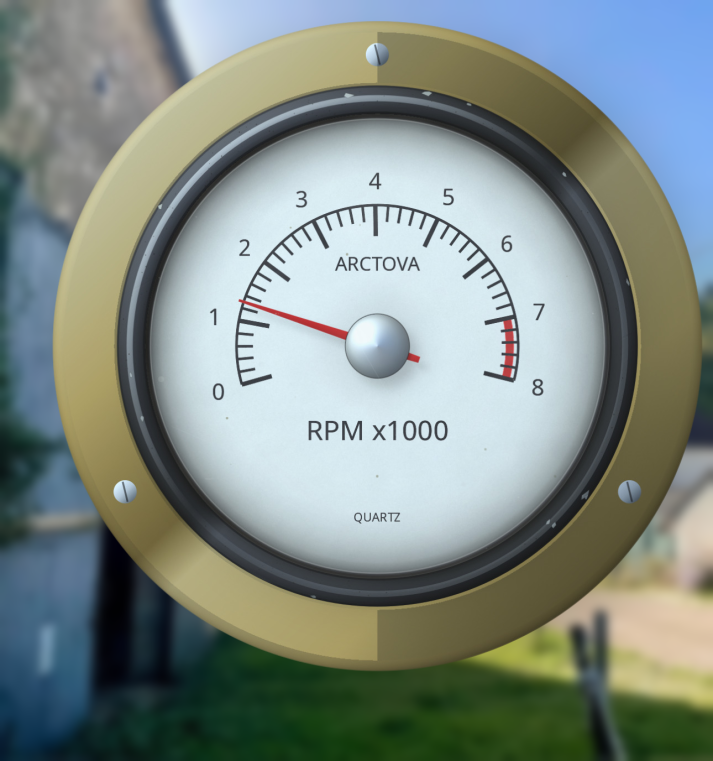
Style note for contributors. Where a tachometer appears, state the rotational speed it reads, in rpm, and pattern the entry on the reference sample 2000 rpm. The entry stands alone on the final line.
1300 rpm
